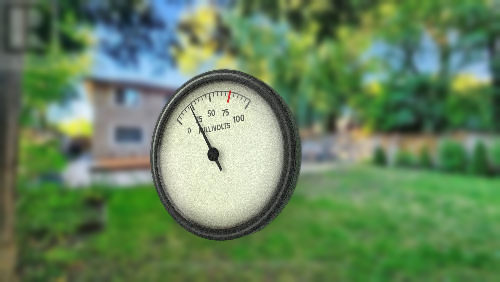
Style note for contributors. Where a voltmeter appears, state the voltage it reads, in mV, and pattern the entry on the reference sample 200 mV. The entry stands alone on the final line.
25 mV
